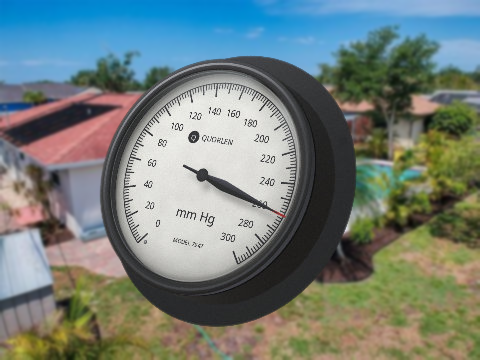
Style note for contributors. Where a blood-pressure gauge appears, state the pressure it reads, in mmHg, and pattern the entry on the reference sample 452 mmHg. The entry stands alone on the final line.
260 mmHg
